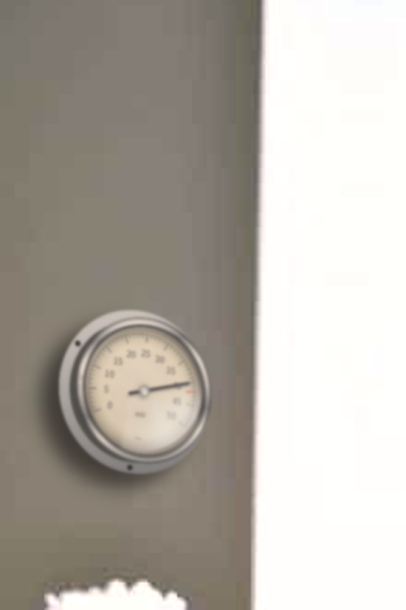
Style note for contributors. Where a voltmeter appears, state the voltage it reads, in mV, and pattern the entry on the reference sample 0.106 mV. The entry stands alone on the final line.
40 mV
